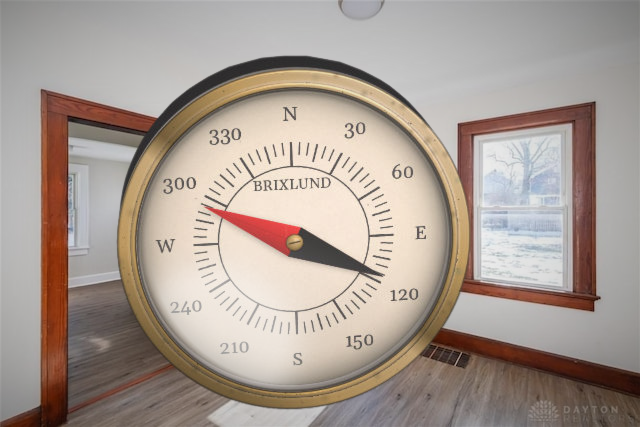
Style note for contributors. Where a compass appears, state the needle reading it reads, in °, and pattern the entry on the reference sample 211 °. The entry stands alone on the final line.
295 °
